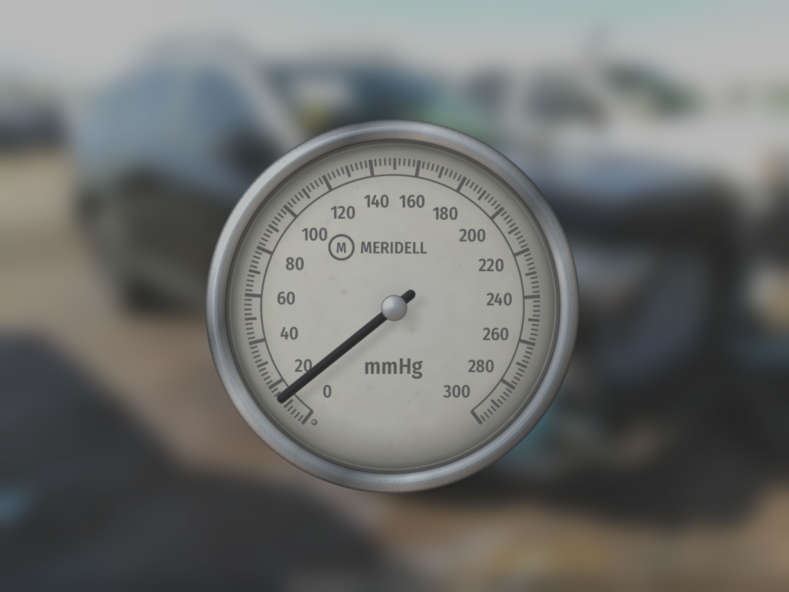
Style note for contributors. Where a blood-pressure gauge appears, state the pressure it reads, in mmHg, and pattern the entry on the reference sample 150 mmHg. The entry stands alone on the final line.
14 mmHg
